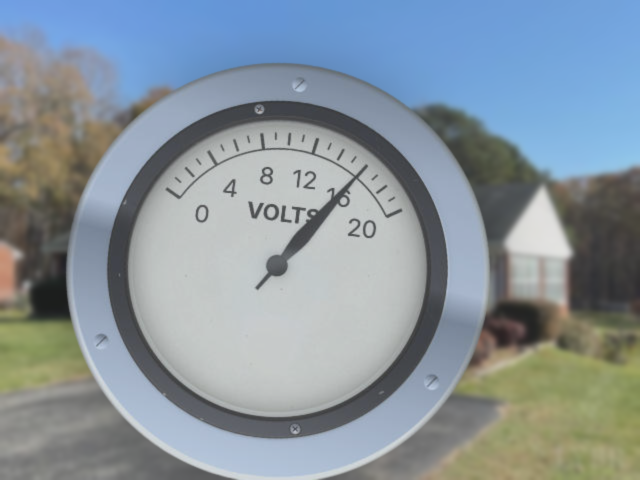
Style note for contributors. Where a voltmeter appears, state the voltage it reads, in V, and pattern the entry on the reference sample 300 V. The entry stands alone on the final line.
16 V
